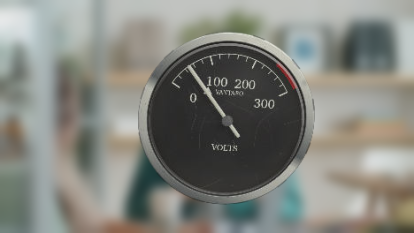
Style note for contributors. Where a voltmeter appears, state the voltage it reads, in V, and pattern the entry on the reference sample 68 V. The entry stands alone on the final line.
50 V
